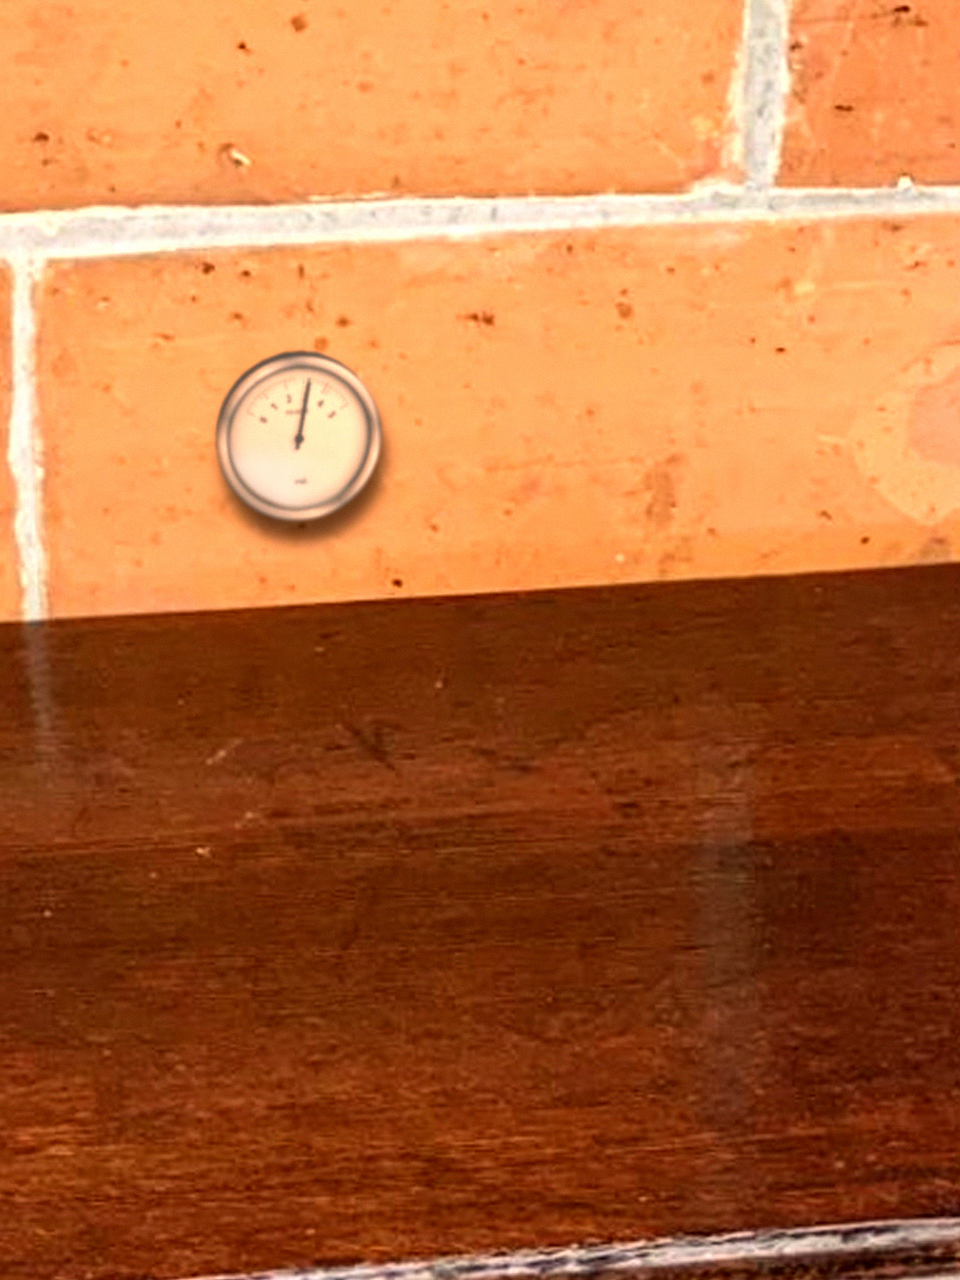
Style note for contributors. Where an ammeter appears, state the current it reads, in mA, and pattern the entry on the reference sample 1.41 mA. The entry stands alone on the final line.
3 mA
